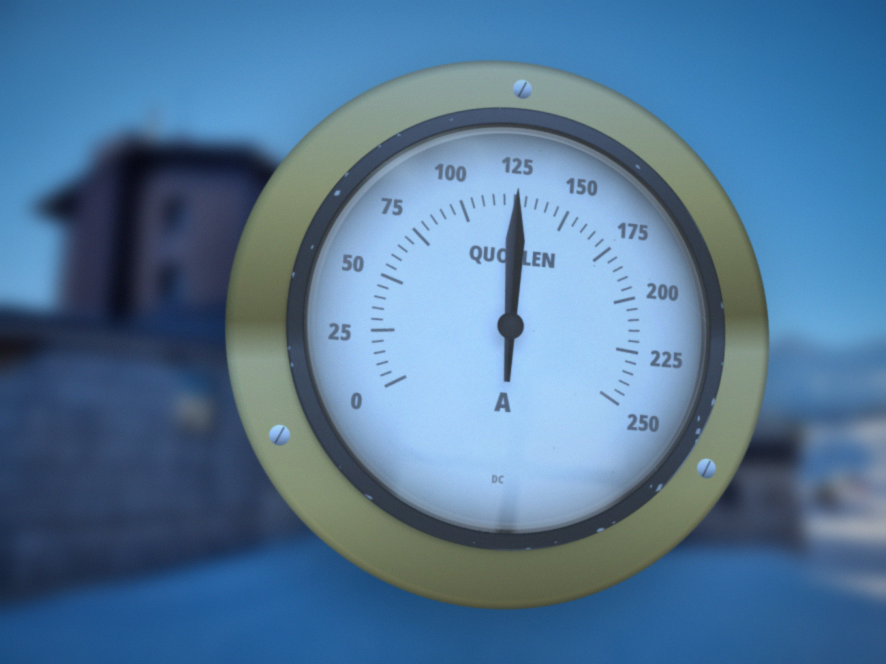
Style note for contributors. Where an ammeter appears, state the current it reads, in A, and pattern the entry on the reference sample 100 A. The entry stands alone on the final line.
125 A
